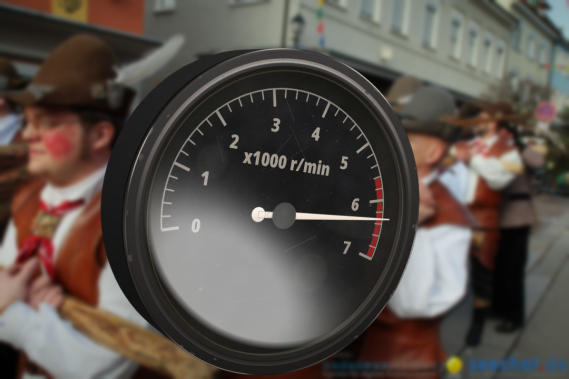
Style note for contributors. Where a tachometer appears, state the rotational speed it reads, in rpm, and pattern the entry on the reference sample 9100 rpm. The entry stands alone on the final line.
6300 rpm
